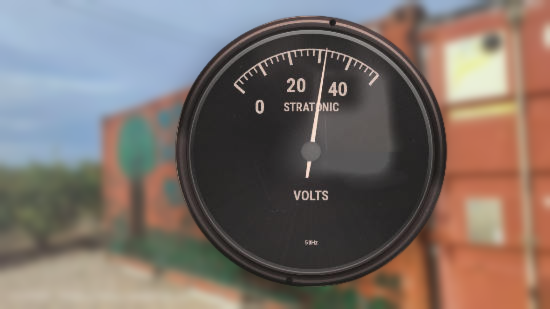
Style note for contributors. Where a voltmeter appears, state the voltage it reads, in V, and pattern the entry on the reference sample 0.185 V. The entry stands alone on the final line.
32 V
